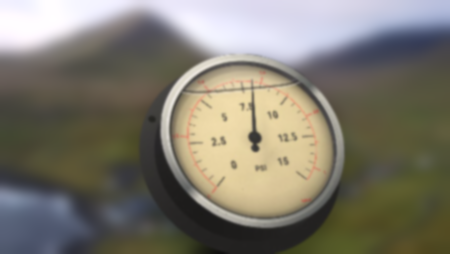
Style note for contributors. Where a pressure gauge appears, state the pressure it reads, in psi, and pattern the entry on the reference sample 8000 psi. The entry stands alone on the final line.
8 psi
